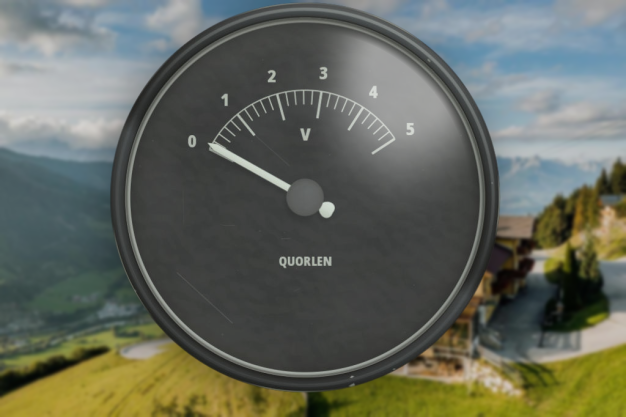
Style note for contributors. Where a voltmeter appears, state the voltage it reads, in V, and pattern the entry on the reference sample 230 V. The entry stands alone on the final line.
0.1 V
